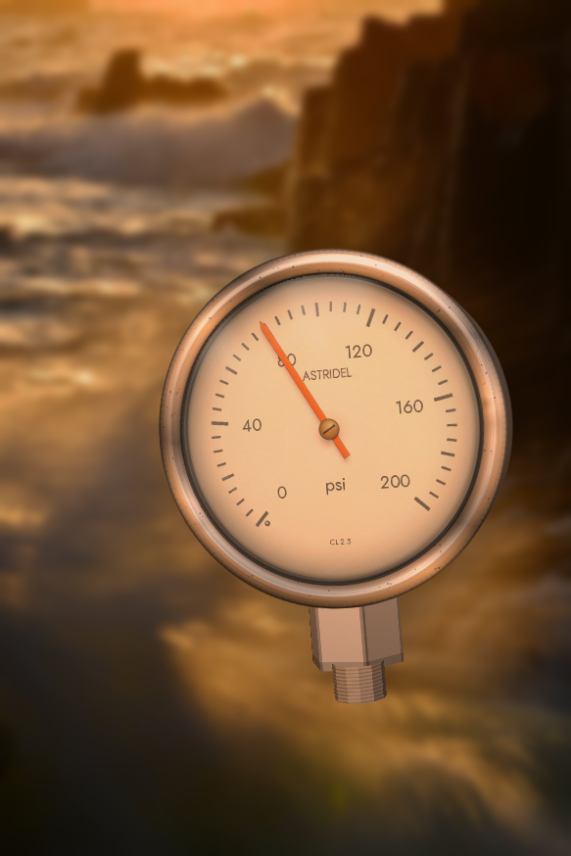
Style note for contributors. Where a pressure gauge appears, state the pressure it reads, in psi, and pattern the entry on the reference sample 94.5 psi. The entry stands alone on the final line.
80 psi
